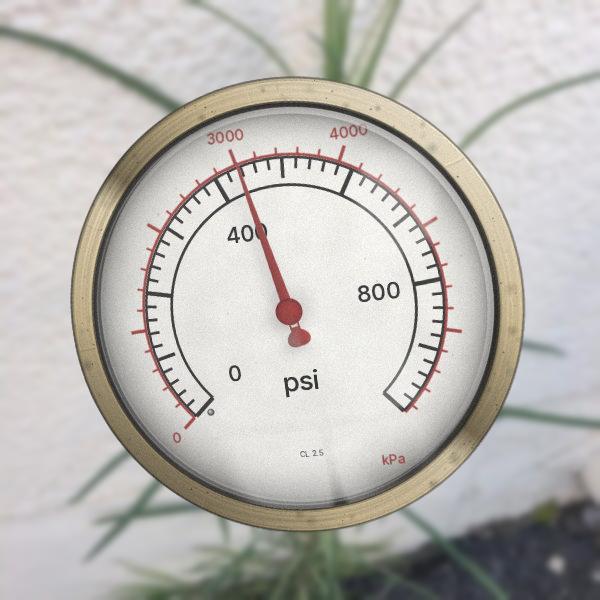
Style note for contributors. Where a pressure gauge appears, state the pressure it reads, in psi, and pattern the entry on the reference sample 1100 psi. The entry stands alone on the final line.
440 psi
